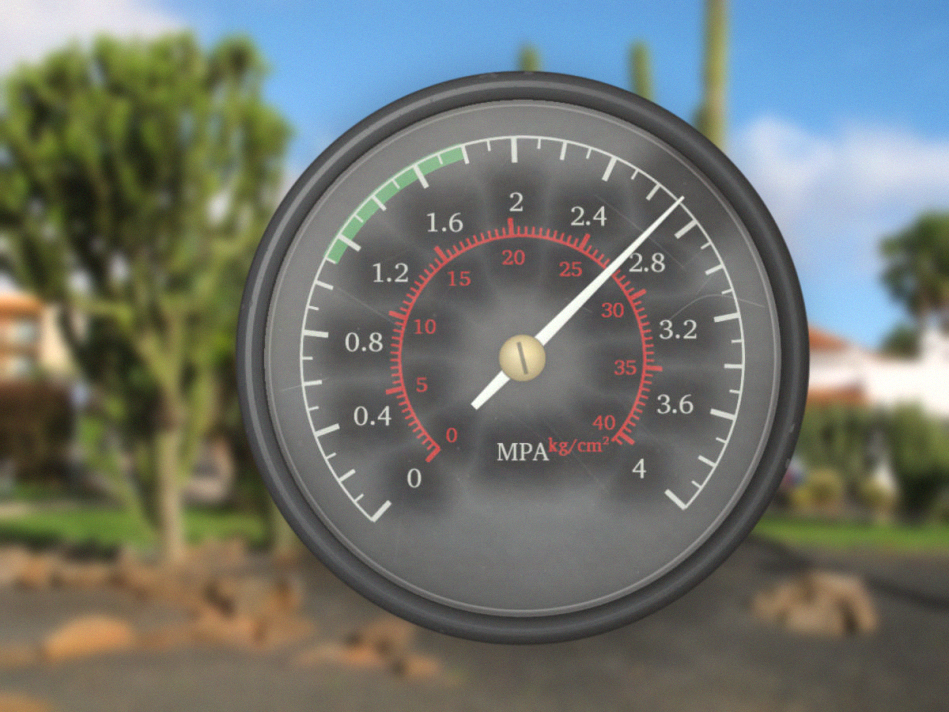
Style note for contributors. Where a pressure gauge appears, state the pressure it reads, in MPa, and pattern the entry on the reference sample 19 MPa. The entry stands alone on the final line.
2.7 MPa
